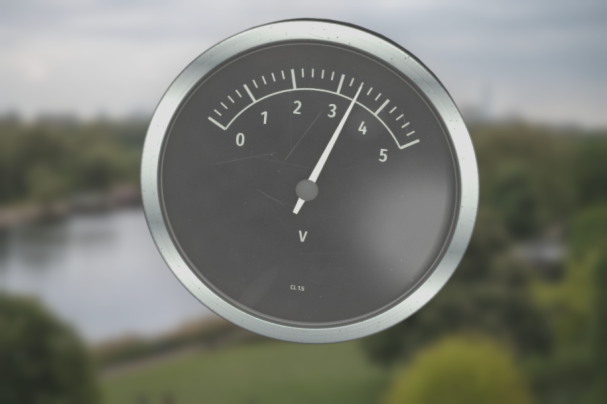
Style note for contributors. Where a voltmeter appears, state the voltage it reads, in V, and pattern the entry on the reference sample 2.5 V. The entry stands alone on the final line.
3.4 V
